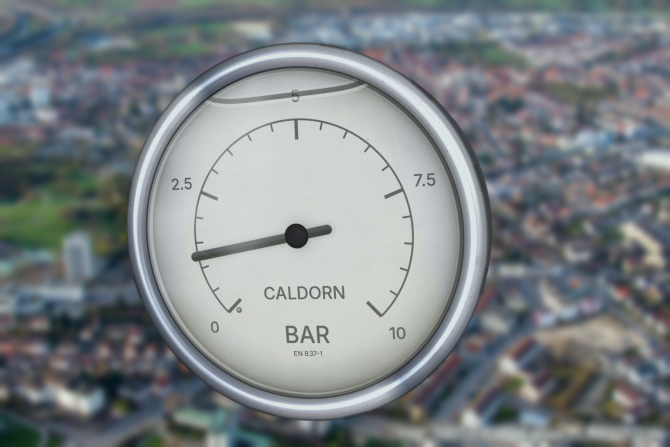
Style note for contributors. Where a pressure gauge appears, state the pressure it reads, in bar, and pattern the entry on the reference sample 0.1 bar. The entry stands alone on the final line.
1.25 bar
